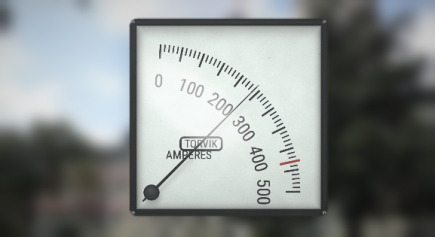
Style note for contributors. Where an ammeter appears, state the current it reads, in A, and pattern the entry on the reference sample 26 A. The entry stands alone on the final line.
240 A
